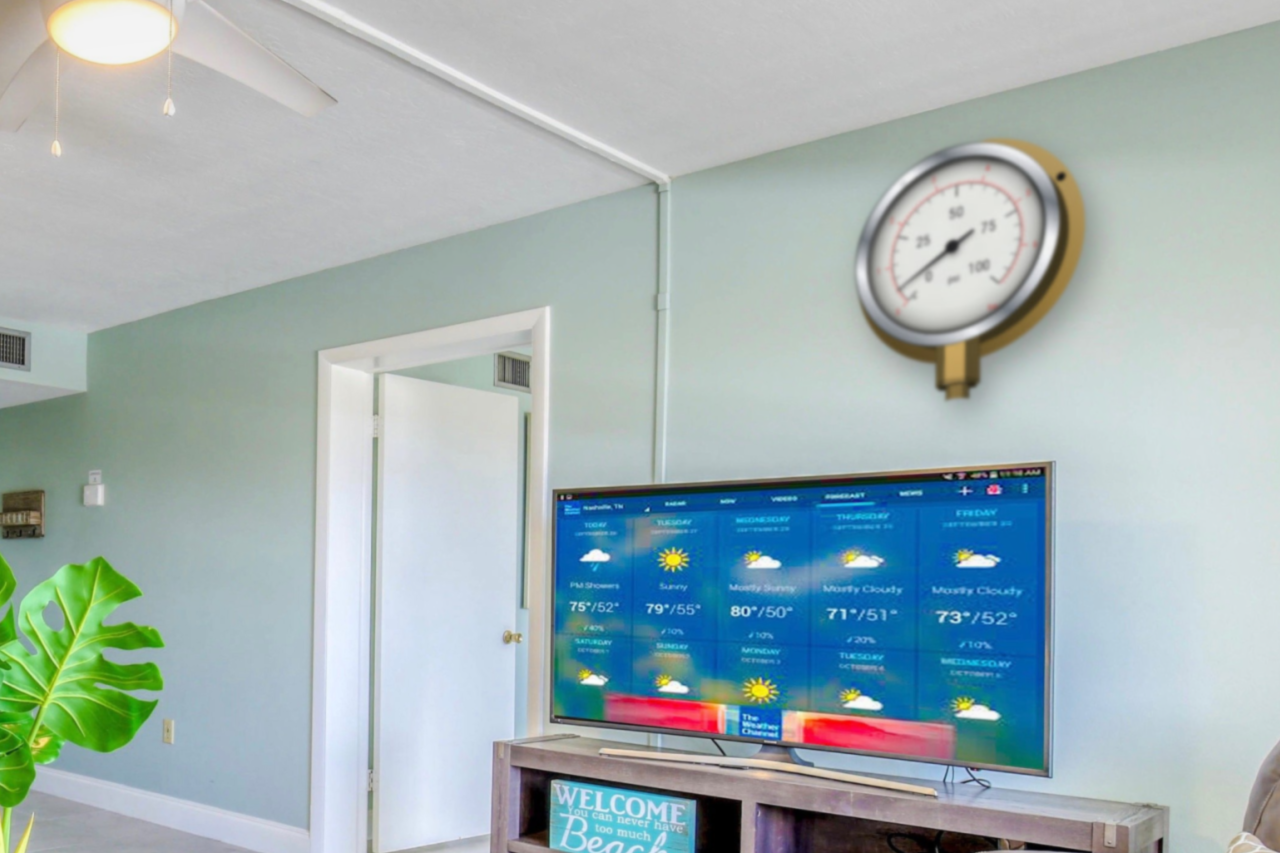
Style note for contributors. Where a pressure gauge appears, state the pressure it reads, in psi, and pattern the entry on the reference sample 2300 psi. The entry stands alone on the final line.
5 psi
